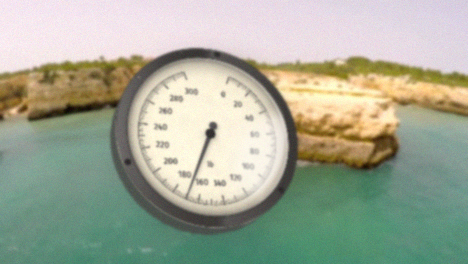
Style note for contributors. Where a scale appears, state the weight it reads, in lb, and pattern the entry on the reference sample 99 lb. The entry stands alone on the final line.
170 lb
